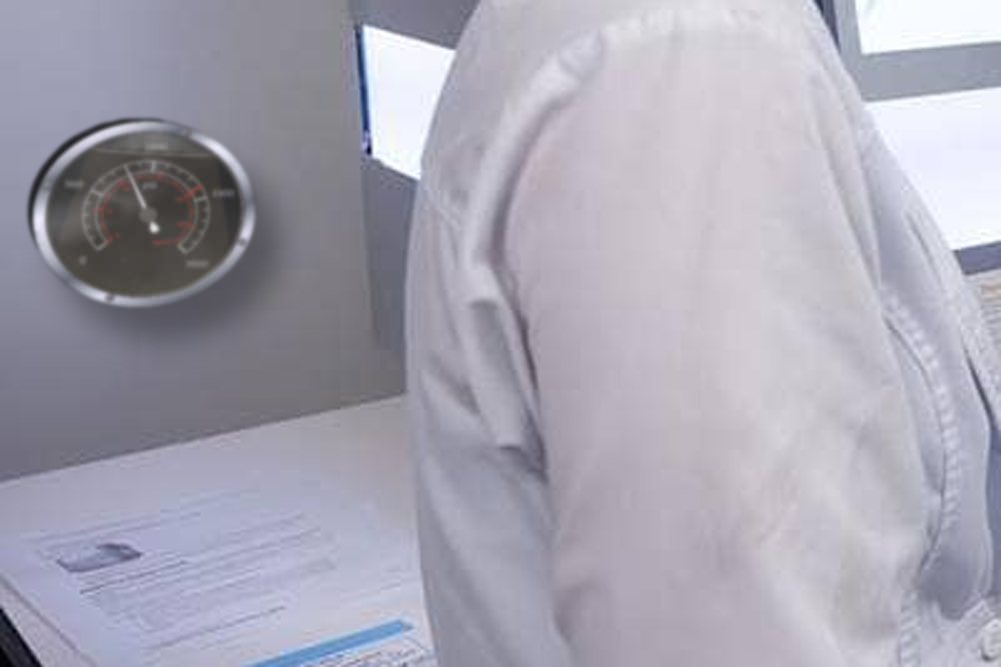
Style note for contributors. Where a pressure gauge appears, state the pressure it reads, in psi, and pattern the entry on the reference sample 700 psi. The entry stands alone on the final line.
800 psi
